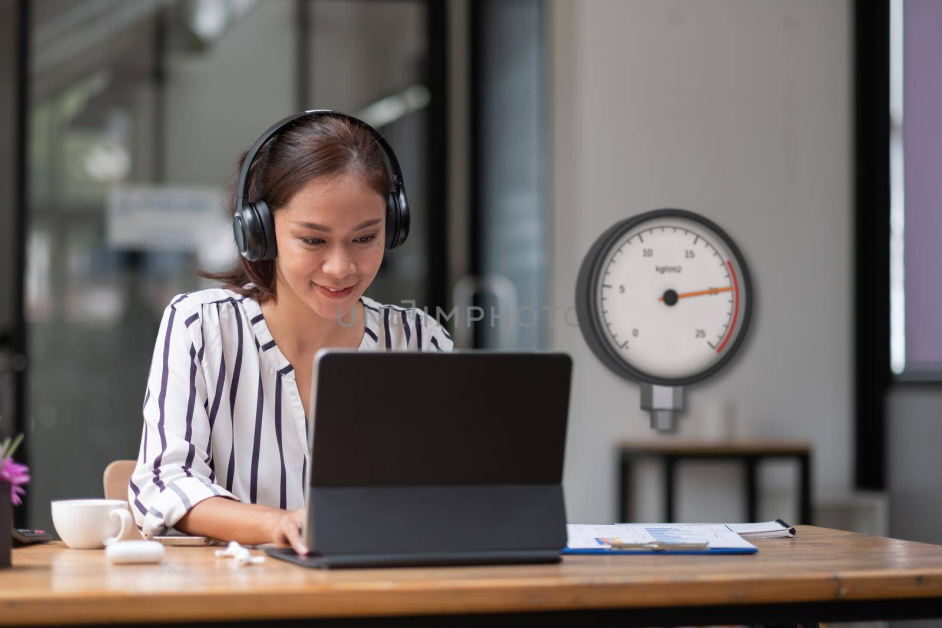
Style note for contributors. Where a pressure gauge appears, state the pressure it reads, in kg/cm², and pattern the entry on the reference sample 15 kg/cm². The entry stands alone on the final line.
20 kg/cm²
